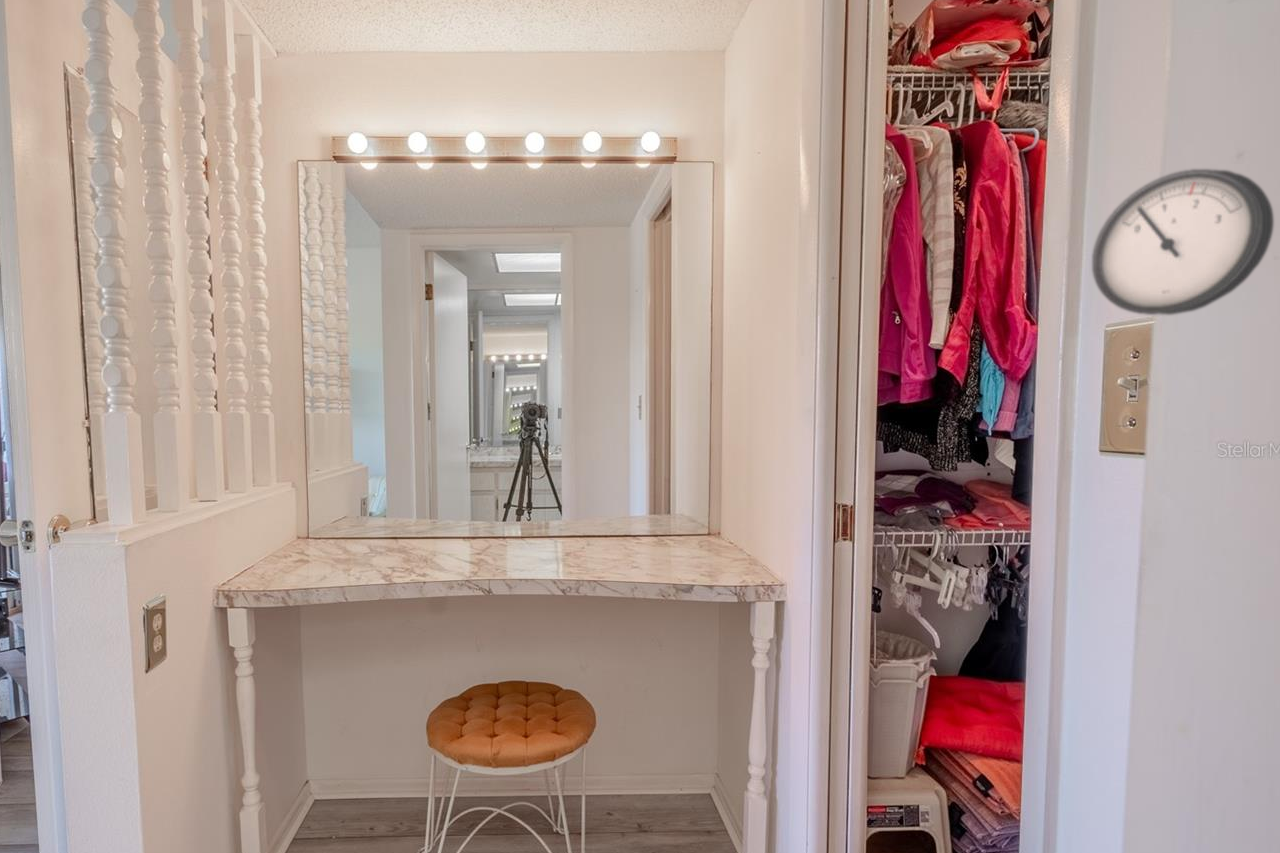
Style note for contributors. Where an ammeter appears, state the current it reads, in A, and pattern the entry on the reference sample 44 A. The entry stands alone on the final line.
0.5 A
